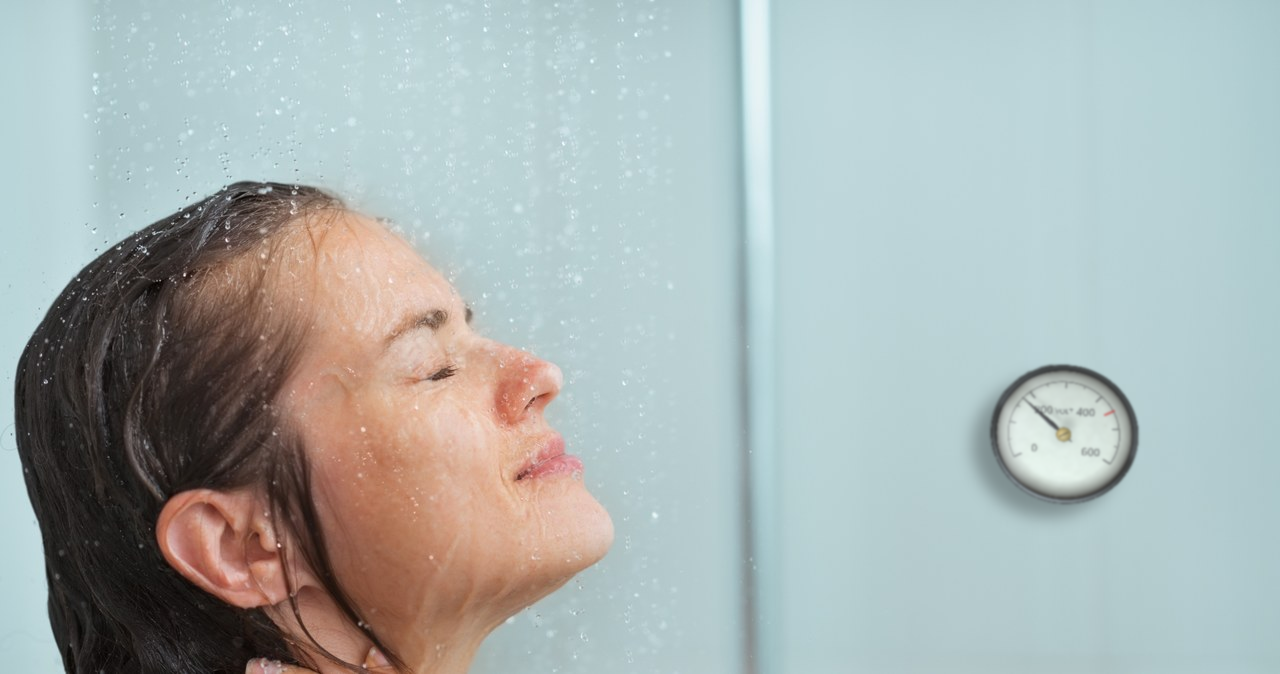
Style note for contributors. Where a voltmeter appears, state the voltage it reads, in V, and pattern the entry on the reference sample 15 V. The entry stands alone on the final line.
175 V
